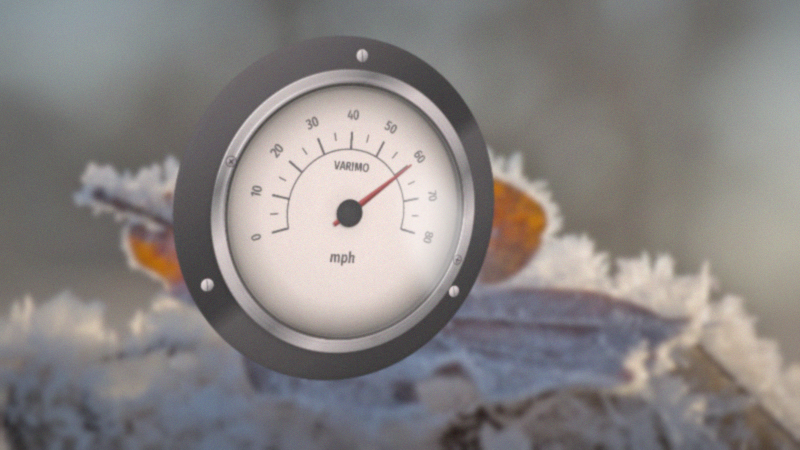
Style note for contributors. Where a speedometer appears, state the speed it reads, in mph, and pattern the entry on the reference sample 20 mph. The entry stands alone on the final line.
60 mph
